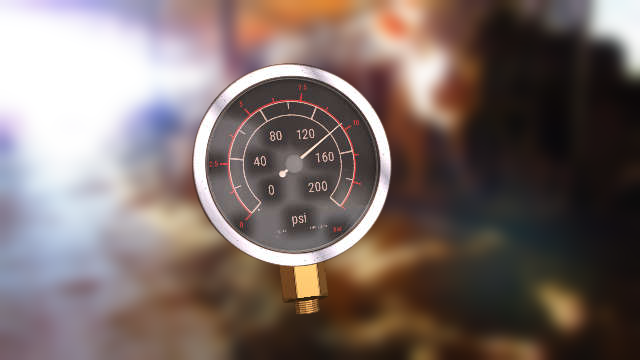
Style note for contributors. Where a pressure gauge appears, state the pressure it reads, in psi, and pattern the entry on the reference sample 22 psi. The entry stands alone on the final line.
140 psi
